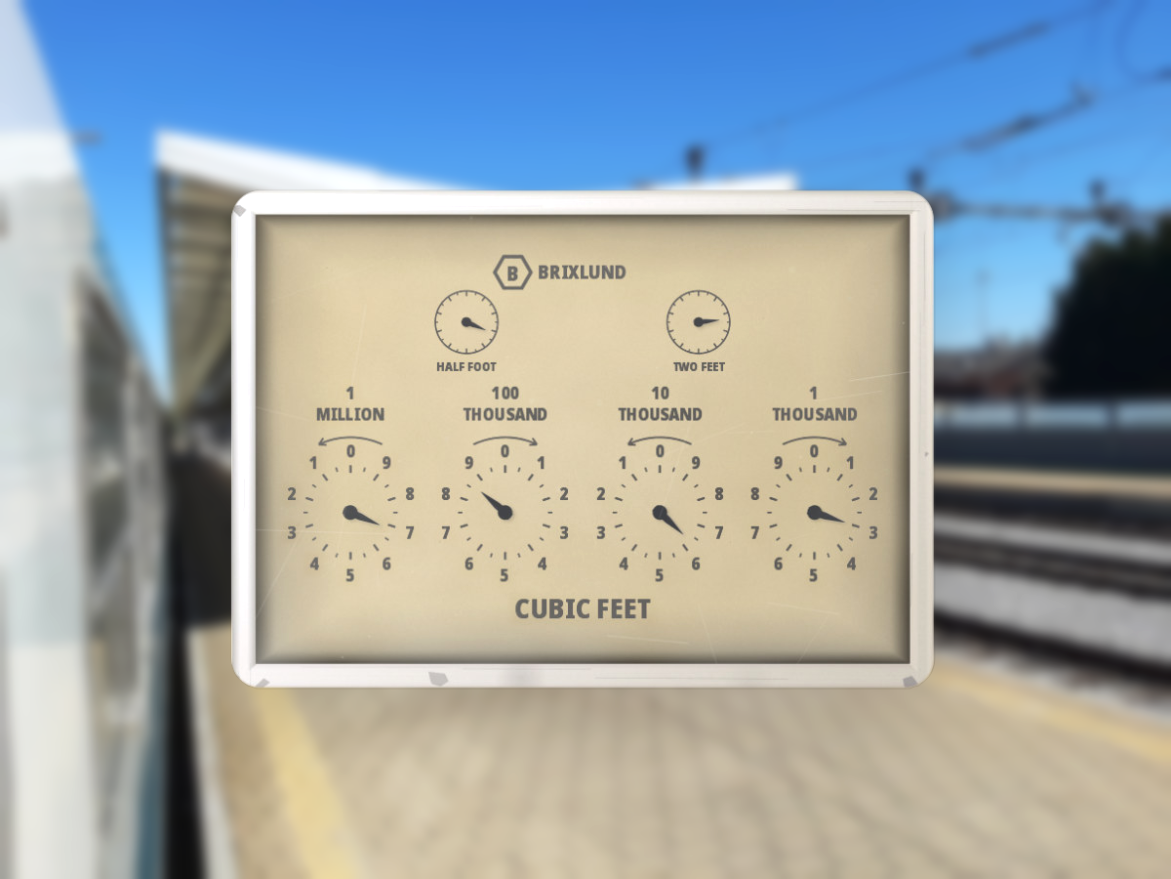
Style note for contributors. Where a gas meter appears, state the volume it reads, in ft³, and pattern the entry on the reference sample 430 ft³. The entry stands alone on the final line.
686300 ft³
